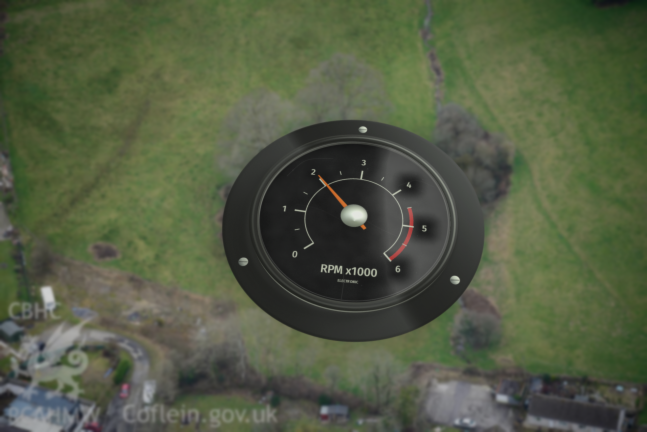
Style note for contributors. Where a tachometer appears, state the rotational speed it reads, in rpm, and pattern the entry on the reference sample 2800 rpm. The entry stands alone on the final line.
2000 rpm
